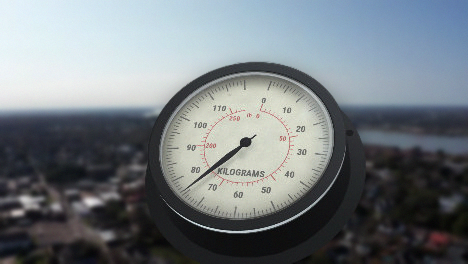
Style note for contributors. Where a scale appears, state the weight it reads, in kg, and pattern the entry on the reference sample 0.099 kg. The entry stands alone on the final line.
75 kg
